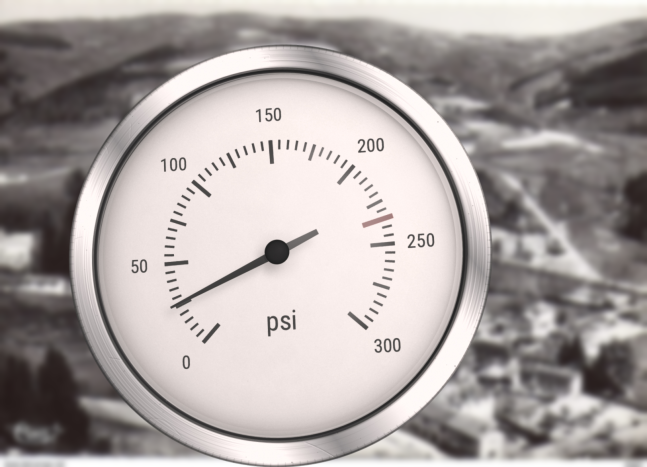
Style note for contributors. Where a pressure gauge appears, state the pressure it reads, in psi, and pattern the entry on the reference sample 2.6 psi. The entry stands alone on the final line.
25 psi
